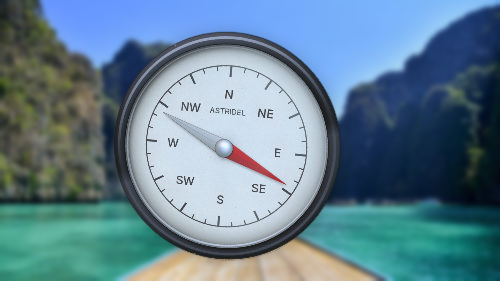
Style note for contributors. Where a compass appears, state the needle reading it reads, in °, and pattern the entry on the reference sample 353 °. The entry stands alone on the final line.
115 °
